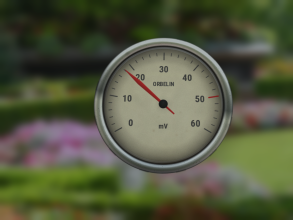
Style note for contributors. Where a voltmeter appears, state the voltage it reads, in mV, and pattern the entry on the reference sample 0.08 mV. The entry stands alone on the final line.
18 mV
